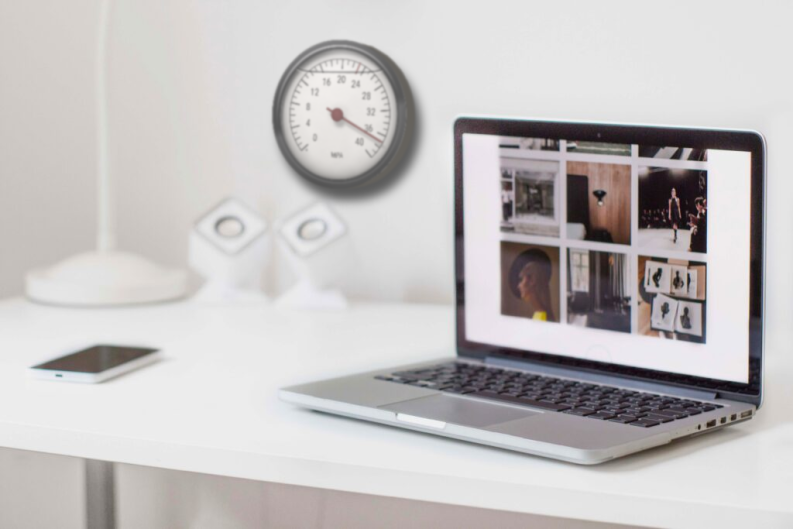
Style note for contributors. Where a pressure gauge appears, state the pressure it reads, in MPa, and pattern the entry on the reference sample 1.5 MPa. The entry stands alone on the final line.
37 MPa
